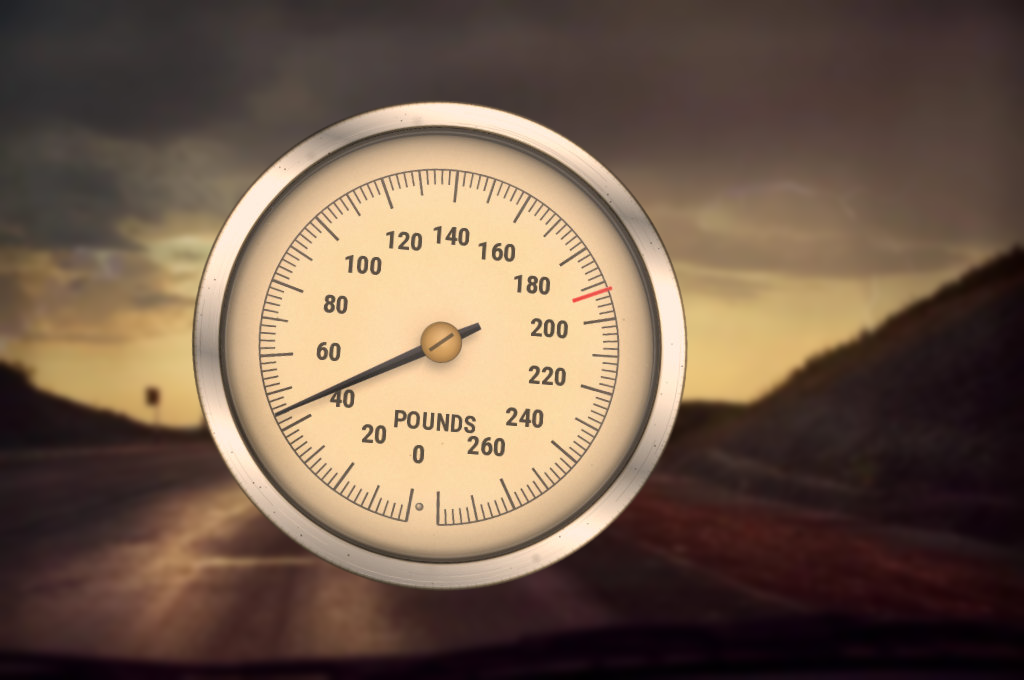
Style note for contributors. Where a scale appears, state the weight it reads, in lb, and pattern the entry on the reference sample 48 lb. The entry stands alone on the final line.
44 lb
